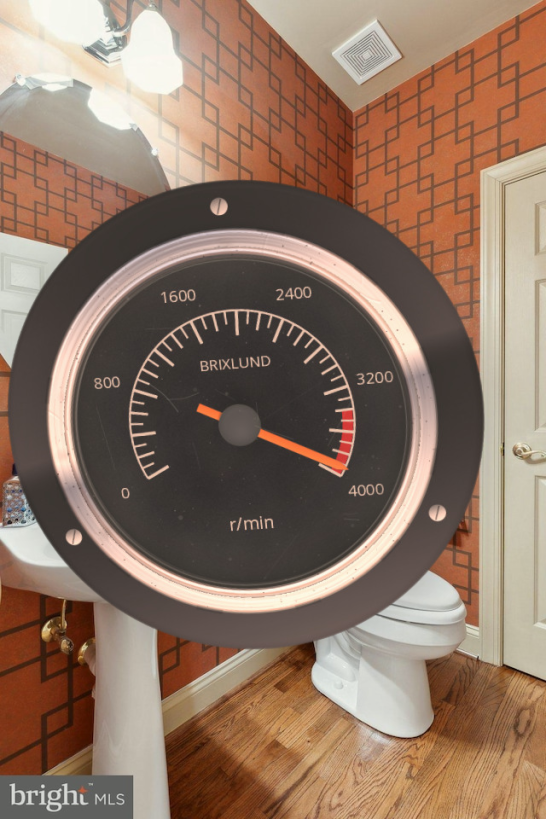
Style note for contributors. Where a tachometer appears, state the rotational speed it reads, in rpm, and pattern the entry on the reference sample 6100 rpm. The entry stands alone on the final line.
3900 rpm
